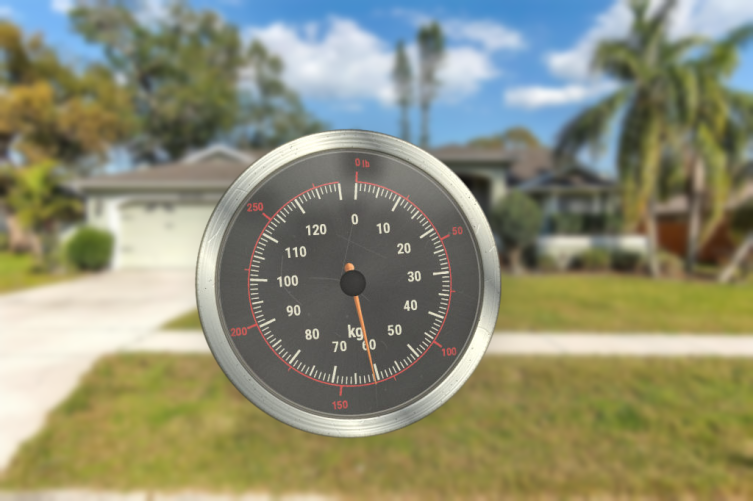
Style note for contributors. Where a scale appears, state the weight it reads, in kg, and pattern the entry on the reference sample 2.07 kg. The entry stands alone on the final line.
61 kg
